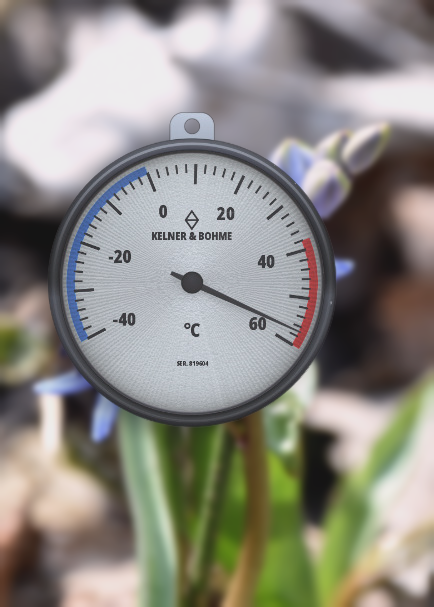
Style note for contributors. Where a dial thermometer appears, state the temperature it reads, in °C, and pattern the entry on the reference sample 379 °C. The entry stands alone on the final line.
57 °C
